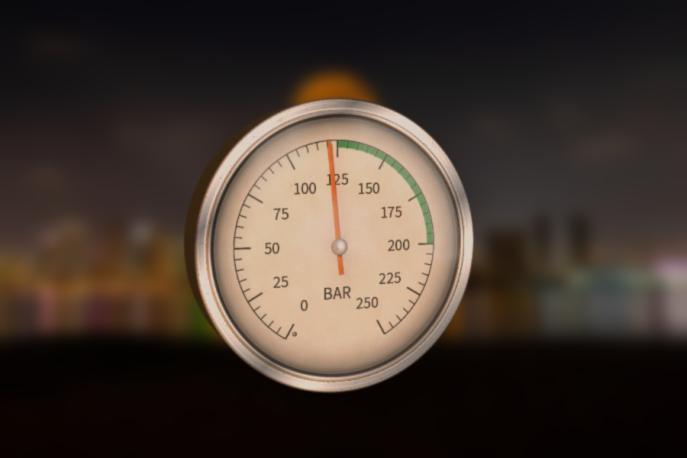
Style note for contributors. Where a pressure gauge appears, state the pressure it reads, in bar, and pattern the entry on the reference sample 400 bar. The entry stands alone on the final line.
120 bar
